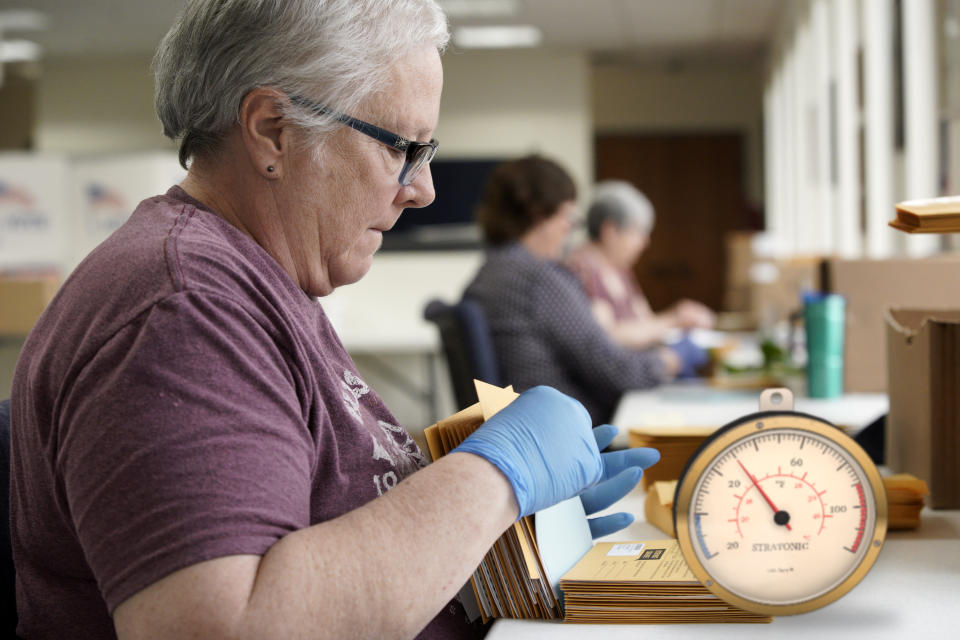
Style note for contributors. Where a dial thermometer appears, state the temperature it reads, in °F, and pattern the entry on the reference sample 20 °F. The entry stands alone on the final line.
30 °F
